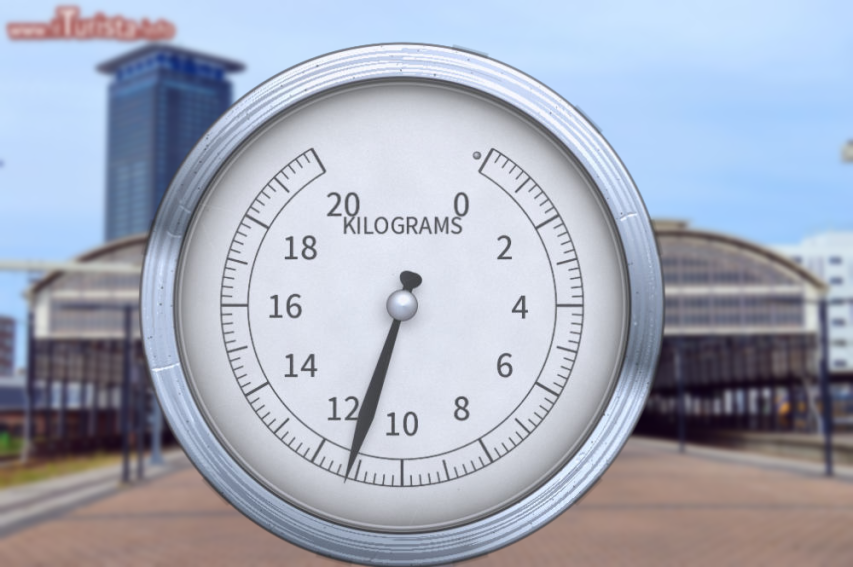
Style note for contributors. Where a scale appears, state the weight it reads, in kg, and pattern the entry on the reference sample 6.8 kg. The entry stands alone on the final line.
11.2 kg
